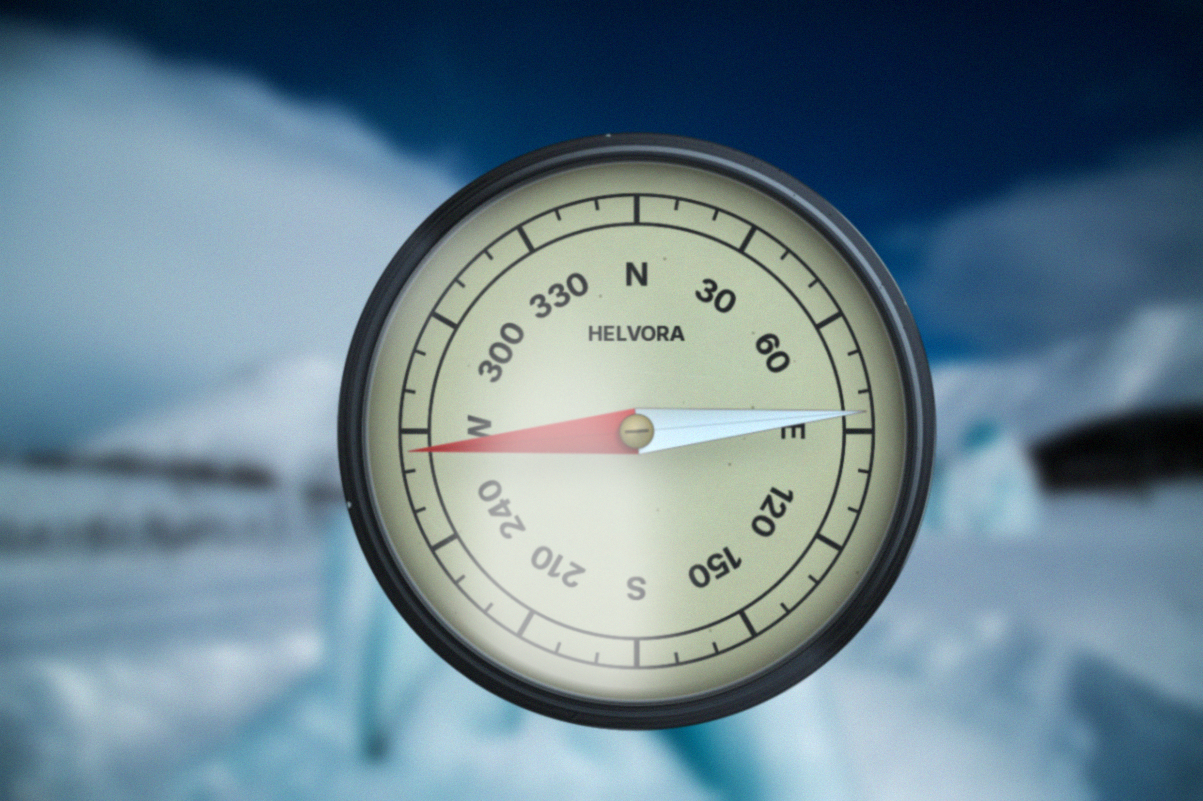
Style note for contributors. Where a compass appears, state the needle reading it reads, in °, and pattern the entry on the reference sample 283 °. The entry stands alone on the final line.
265 °
